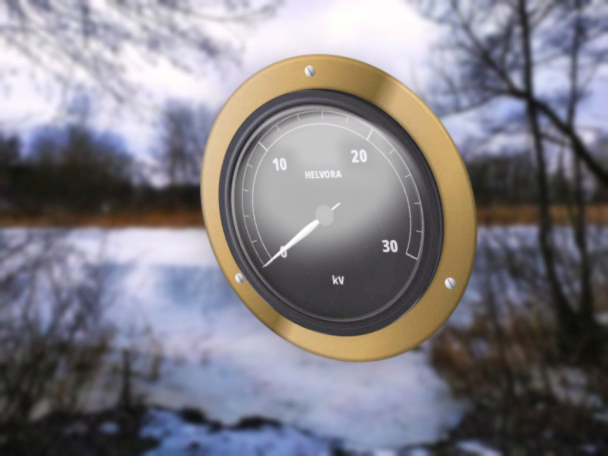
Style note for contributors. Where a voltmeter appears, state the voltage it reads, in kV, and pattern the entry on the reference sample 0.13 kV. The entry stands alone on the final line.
0 kV
